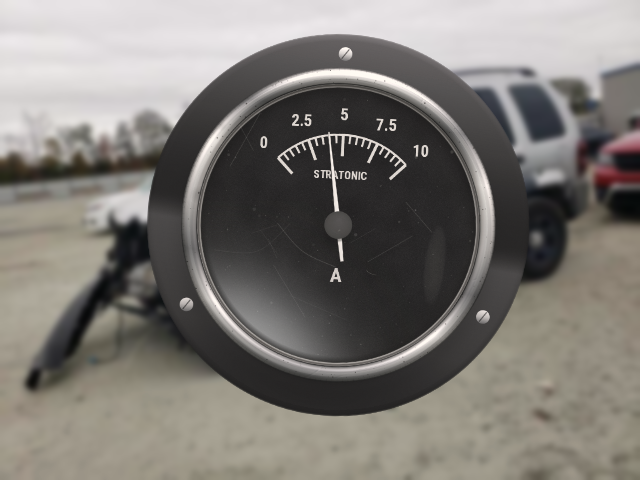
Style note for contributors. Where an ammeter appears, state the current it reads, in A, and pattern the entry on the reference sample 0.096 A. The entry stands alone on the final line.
4 A
